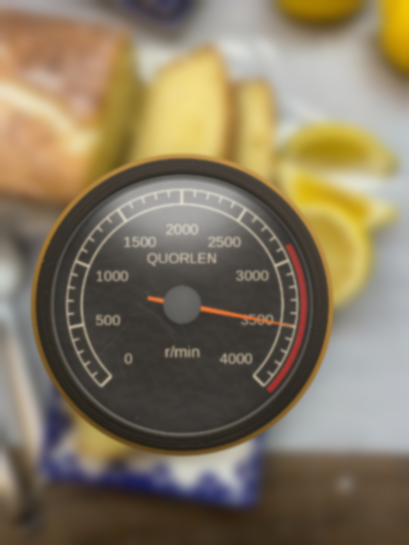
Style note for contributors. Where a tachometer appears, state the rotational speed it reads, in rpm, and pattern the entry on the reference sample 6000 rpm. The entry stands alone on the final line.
3500 rpm
